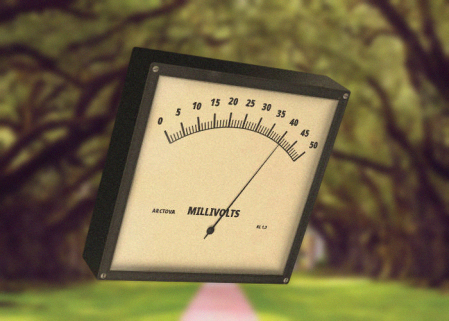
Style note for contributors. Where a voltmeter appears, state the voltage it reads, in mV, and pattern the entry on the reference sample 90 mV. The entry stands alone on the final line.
40 mV
